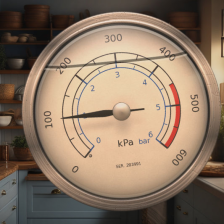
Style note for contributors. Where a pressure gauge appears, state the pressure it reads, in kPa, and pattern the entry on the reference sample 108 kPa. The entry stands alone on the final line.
100 kPa
